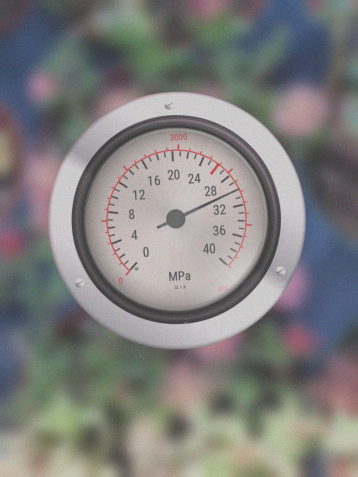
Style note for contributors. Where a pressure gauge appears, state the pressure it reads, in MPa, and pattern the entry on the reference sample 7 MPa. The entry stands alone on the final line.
30 MPa
